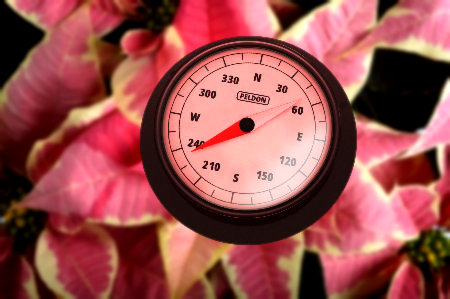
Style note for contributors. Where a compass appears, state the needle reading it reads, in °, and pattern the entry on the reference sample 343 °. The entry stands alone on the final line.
232.5 °
